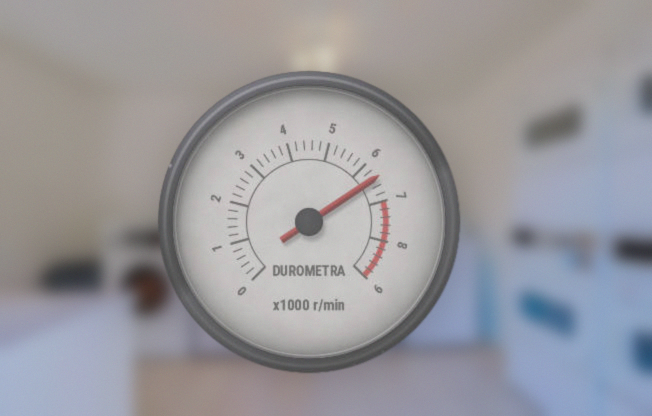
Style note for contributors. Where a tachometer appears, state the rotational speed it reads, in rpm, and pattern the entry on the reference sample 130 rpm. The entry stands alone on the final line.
6400 rpm
